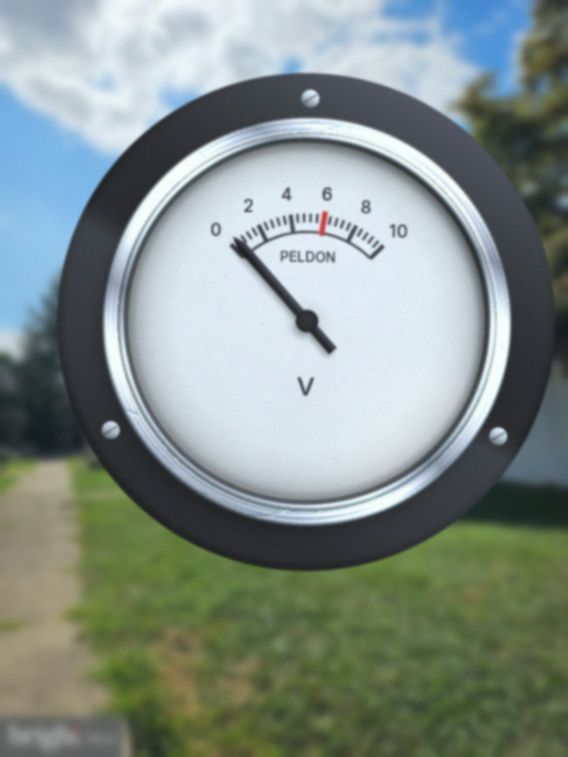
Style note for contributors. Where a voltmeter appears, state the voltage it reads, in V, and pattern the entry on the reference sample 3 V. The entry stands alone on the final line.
0.4 V
